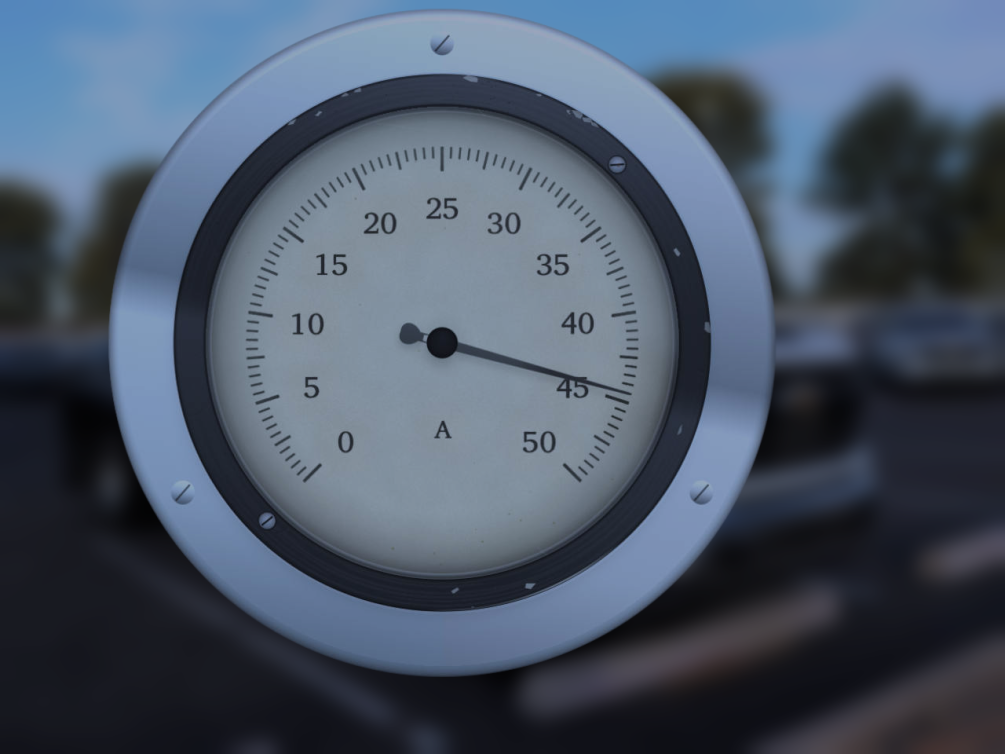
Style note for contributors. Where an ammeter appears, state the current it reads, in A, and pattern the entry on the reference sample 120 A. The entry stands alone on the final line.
44.5 A
